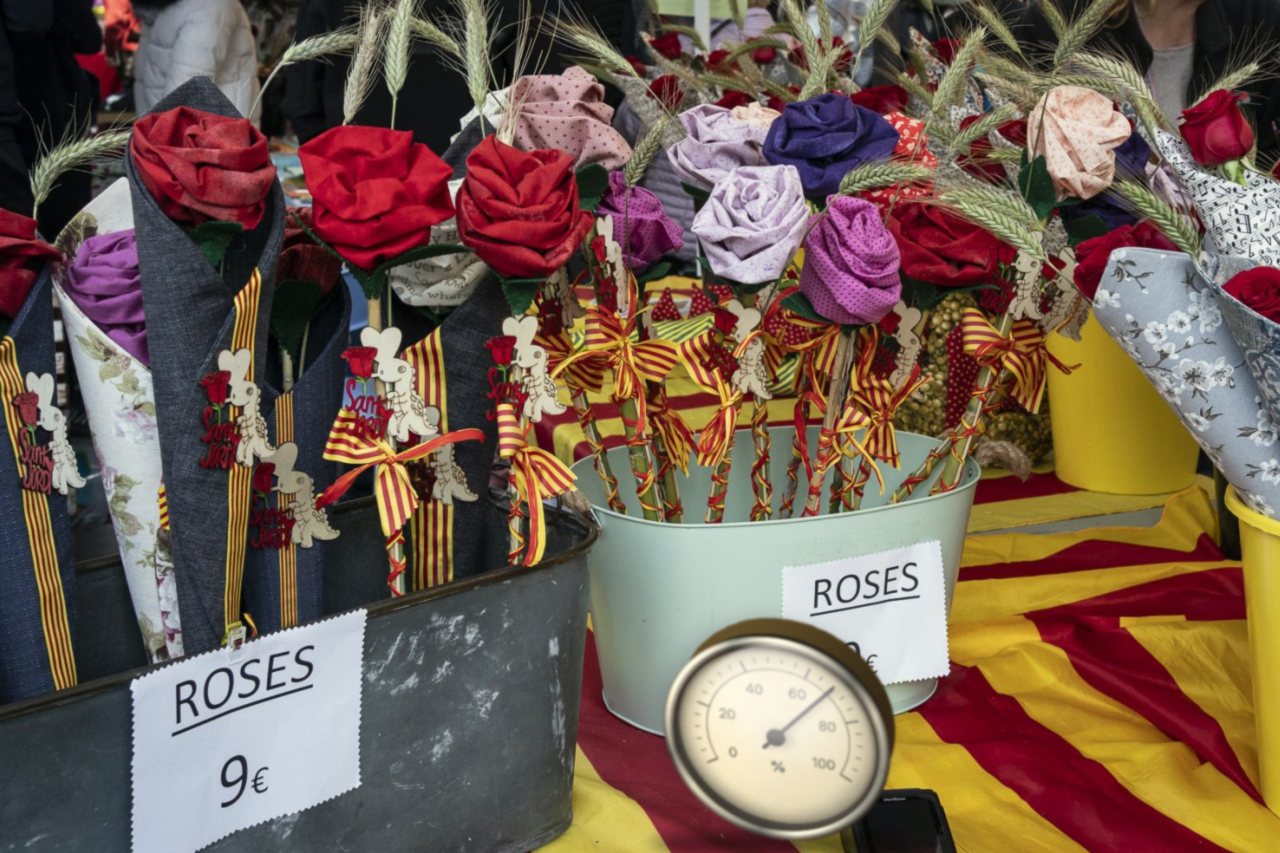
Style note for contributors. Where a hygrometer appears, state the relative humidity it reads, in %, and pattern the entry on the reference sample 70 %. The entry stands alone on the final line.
68 %
